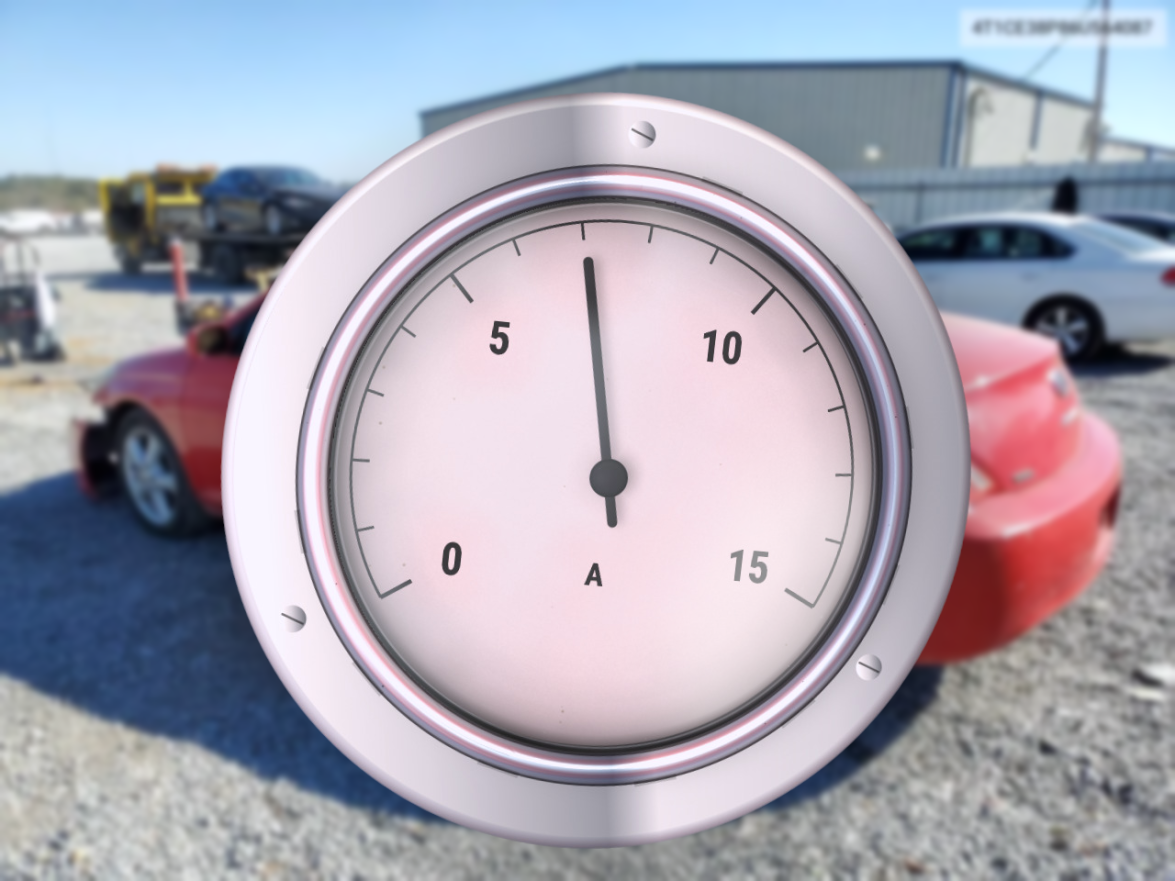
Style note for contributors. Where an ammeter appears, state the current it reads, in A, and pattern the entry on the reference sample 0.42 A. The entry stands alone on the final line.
7 A
